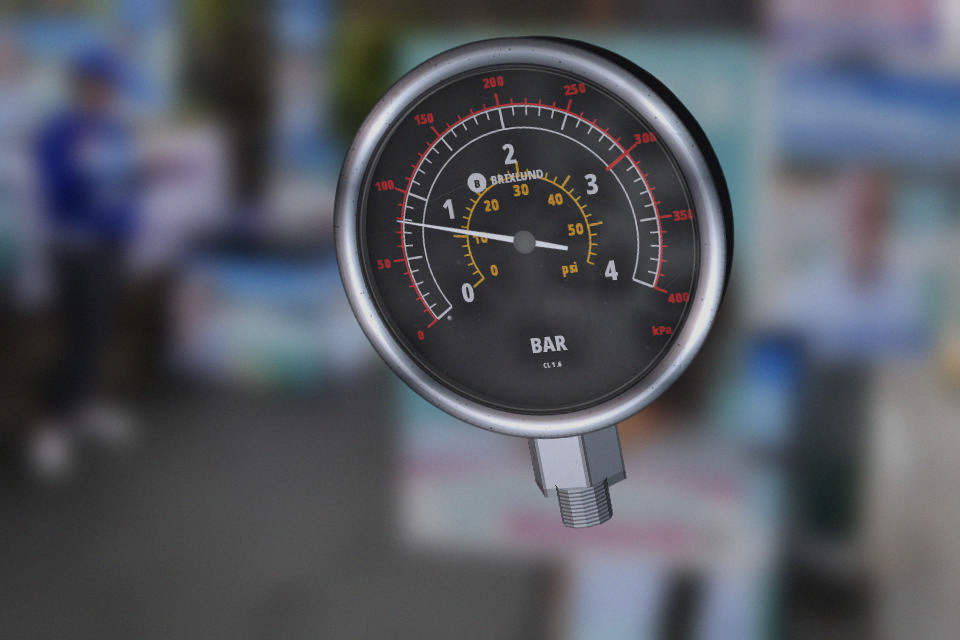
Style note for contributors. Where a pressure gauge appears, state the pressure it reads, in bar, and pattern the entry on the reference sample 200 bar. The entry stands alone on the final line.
0.8 bar
